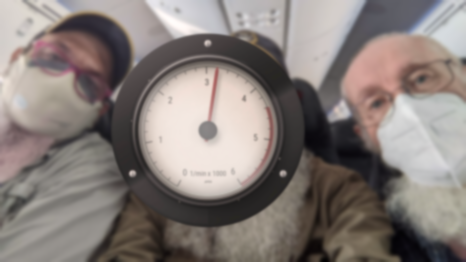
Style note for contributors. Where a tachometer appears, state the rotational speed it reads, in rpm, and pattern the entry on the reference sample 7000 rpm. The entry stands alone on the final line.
3200 rpm
